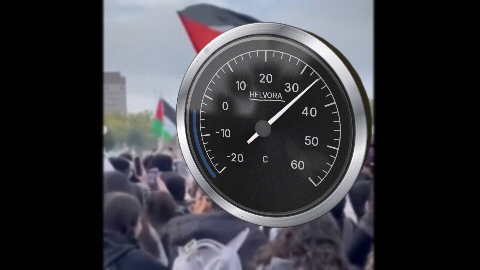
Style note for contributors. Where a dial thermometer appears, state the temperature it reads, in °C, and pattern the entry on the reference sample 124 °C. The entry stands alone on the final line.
34 °C
